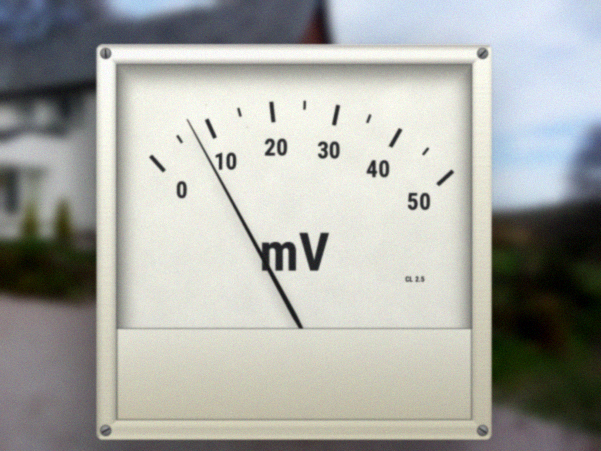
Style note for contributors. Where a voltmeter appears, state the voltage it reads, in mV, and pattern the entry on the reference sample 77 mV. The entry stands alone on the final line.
7.5 mV
